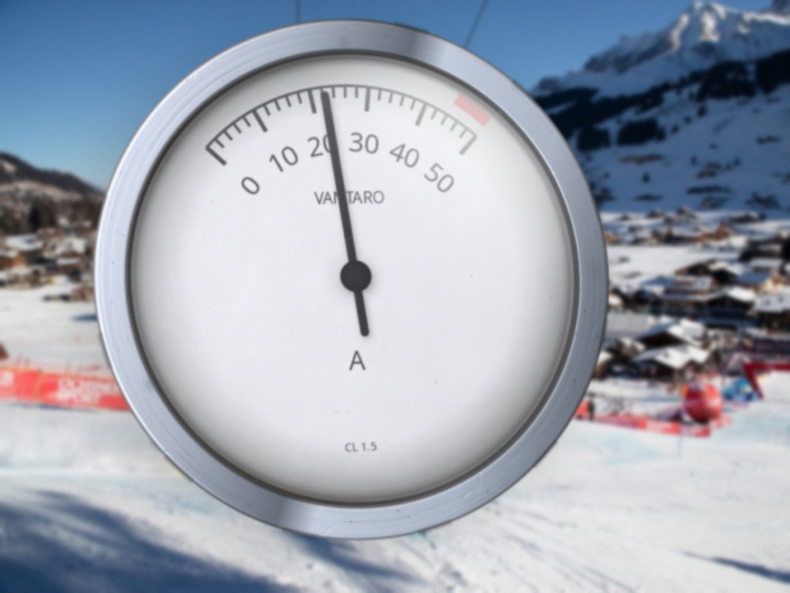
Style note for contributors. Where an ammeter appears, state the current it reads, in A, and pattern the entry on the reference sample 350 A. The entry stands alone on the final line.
22 A
